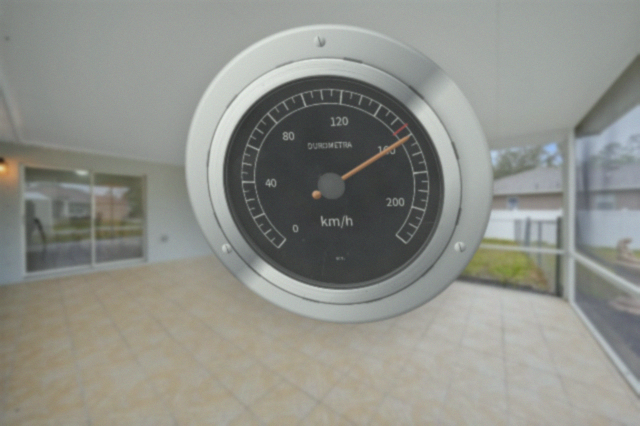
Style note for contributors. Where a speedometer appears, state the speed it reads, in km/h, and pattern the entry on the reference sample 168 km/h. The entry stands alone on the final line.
160 km/h
